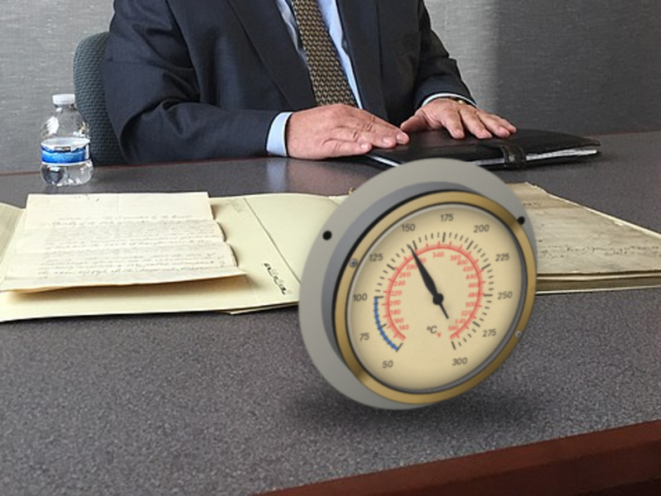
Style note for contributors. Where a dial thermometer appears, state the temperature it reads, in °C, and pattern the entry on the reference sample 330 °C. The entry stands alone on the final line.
145 °C
